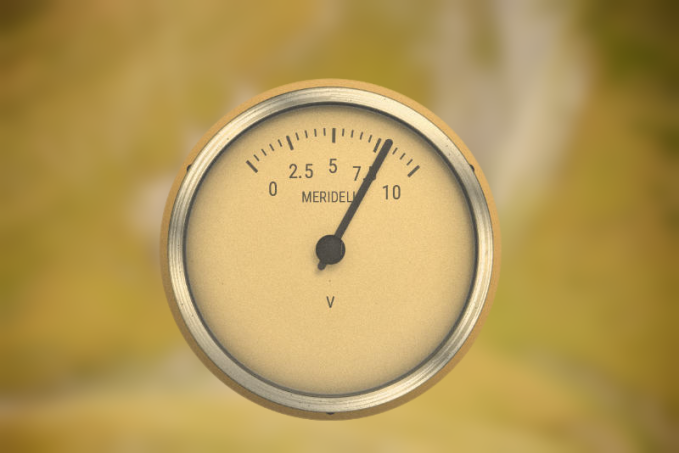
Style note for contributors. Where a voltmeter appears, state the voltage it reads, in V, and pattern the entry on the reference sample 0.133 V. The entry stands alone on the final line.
8 V
